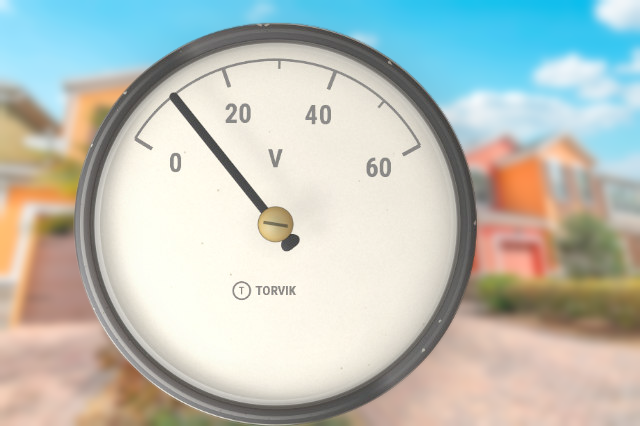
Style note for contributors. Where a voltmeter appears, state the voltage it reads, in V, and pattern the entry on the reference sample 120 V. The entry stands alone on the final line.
10 V
